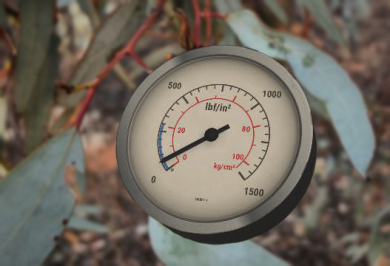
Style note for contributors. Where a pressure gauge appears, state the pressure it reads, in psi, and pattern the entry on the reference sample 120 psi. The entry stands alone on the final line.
50 psi
